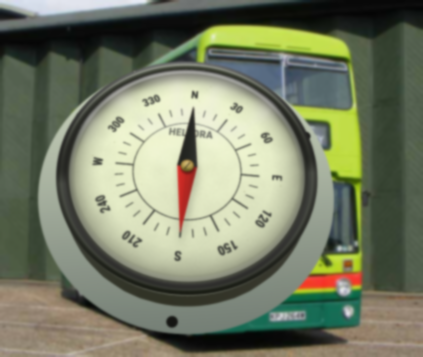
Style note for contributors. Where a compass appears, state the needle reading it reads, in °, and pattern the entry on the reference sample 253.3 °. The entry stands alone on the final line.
180 °
